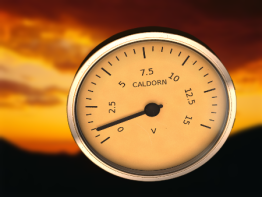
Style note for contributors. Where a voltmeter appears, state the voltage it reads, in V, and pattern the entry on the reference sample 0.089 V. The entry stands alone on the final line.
1 V
